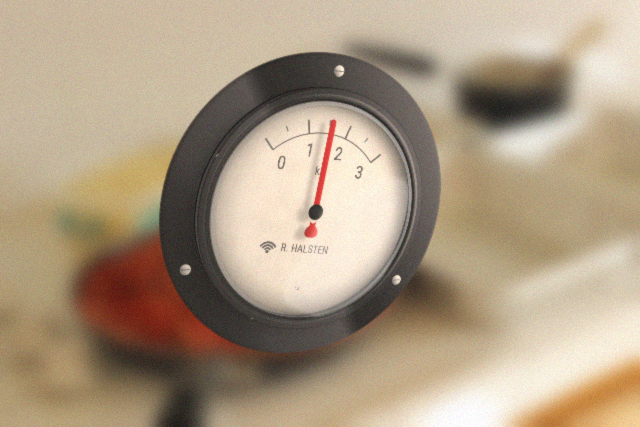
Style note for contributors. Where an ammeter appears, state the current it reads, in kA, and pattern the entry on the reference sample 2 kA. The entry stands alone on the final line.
1.5 kA
